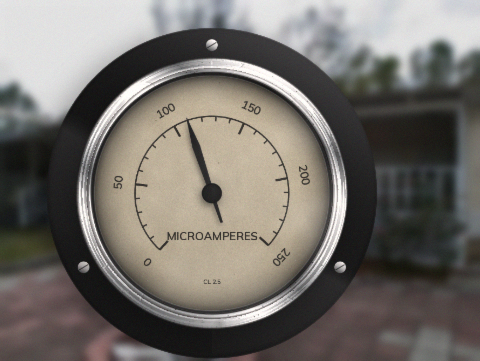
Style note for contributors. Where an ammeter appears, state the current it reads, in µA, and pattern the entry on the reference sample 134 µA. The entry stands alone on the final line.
110 µA
